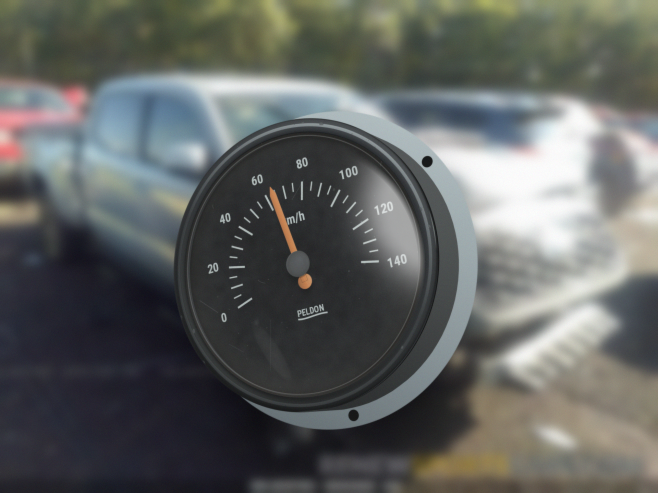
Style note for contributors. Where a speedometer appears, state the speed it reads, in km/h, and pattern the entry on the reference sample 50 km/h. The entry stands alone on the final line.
65 km/h
